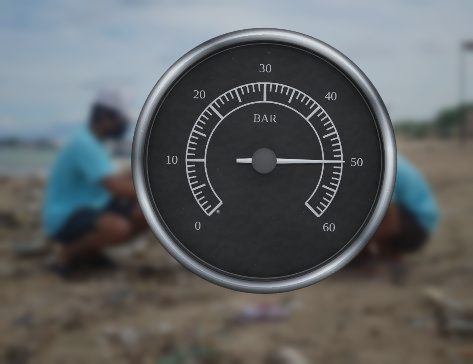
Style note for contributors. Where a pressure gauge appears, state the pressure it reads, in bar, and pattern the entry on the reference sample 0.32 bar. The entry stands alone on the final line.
50 bar
